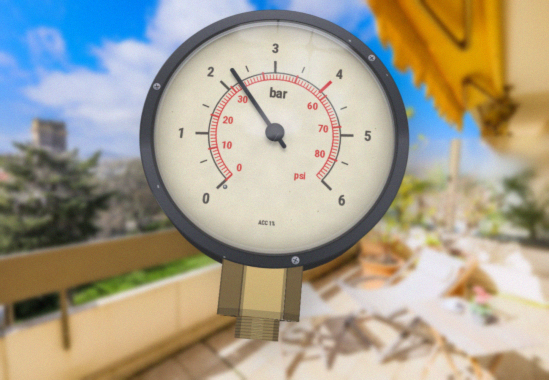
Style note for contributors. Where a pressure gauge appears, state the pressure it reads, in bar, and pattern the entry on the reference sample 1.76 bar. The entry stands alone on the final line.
2.25 bar
